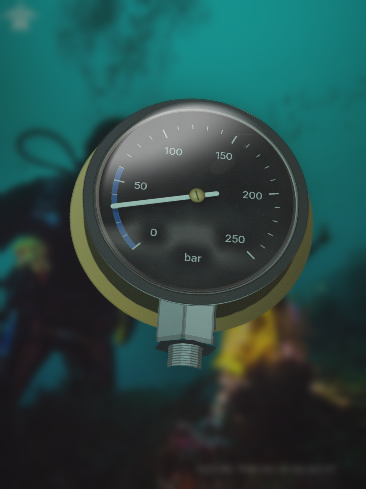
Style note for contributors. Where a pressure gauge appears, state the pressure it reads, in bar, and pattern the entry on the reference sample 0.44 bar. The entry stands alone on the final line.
30 bar
